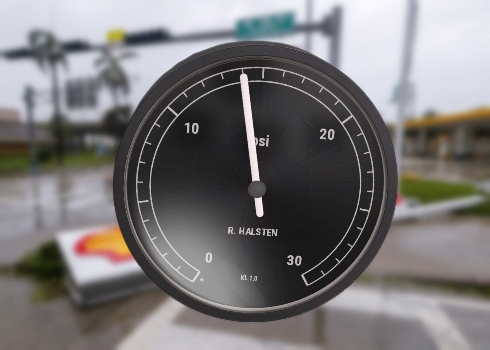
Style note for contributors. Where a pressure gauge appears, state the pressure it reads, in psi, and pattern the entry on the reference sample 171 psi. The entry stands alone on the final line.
14 psi
